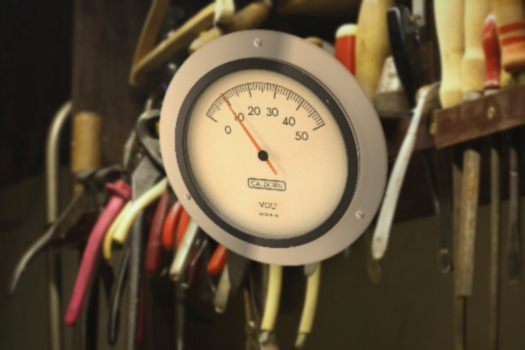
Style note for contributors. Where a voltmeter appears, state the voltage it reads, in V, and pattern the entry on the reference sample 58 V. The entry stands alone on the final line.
10 V
